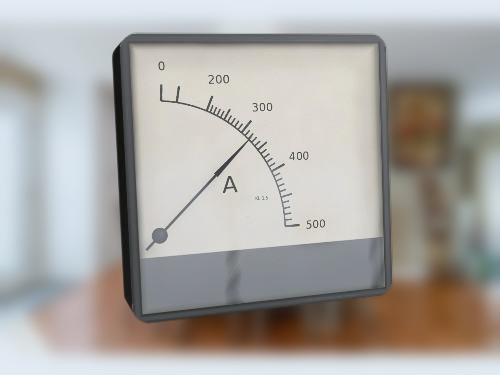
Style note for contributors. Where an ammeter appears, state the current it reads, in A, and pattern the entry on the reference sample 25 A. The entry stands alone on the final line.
320 A
